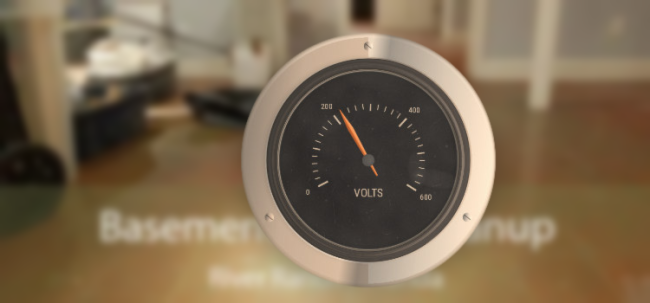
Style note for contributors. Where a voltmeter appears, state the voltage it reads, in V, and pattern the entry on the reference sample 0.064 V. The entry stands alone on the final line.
220 V
